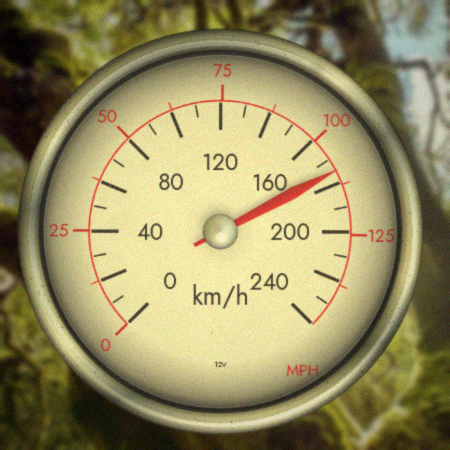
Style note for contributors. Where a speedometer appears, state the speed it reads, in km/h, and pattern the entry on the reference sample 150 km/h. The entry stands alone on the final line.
175 km/h
